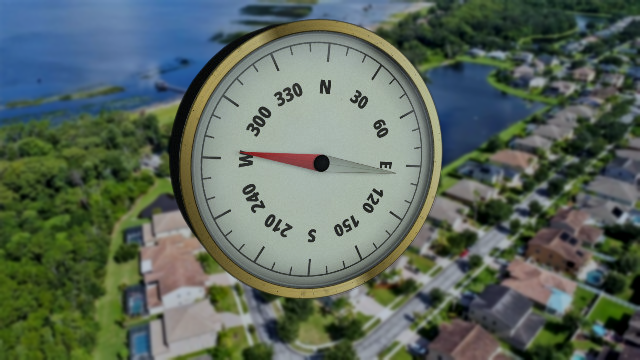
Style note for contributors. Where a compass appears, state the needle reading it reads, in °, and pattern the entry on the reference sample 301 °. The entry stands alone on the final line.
275 °
